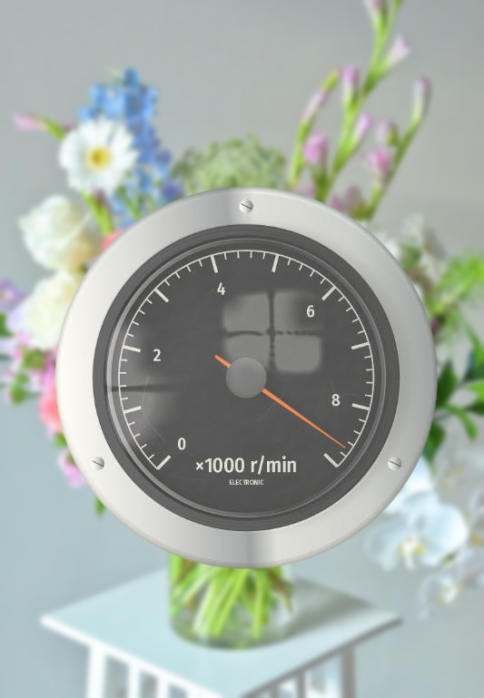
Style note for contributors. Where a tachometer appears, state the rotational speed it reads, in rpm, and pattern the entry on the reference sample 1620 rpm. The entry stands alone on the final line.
8700 rpm
